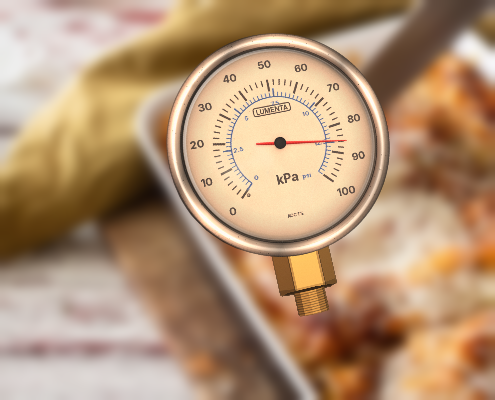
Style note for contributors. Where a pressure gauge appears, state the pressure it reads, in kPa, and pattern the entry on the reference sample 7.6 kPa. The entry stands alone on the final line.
86 kPa
